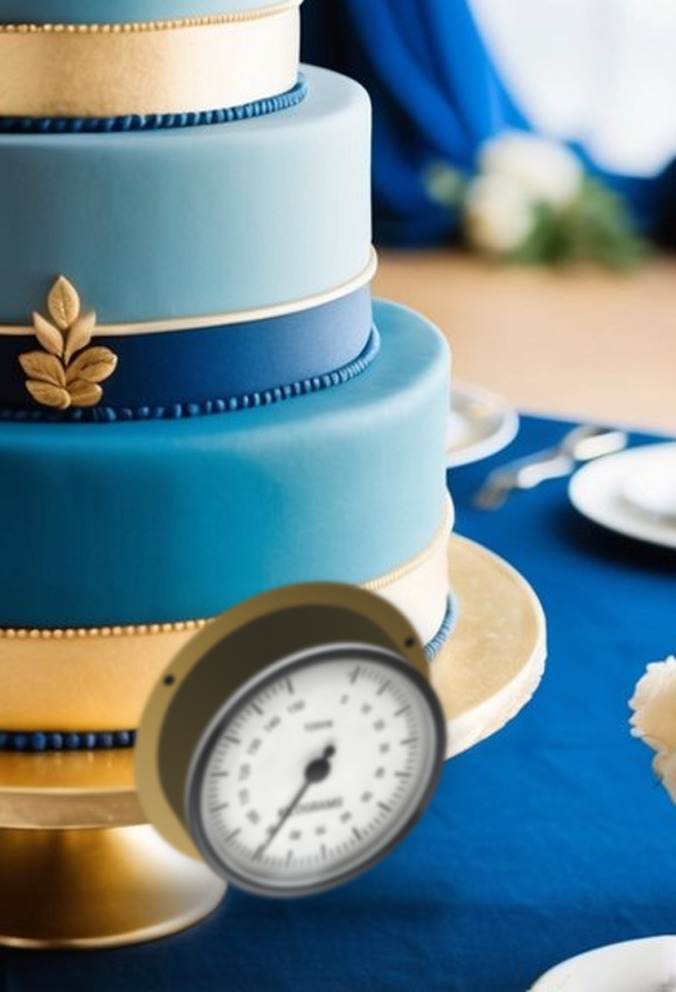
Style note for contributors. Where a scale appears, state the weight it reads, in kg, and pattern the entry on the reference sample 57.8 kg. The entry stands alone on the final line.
90 kg
